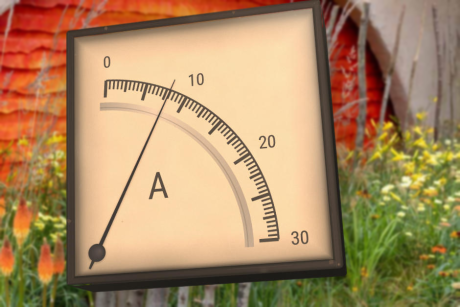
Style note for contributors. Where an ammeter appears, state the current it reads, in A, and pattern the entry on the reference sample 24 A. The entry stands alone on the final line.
8 A
